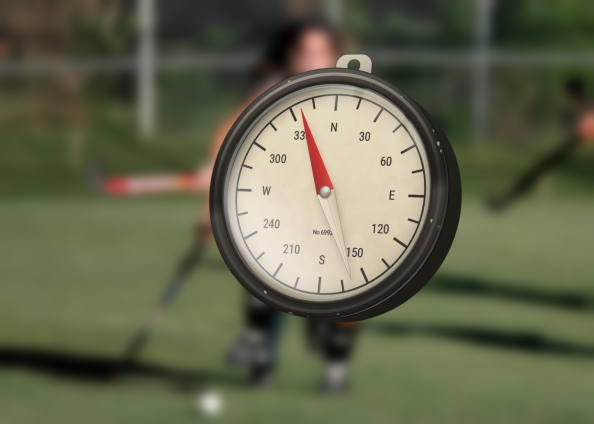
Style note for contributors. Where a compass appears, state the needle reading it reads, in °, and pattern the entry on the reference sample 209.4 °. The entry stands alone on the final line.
337.5 °
